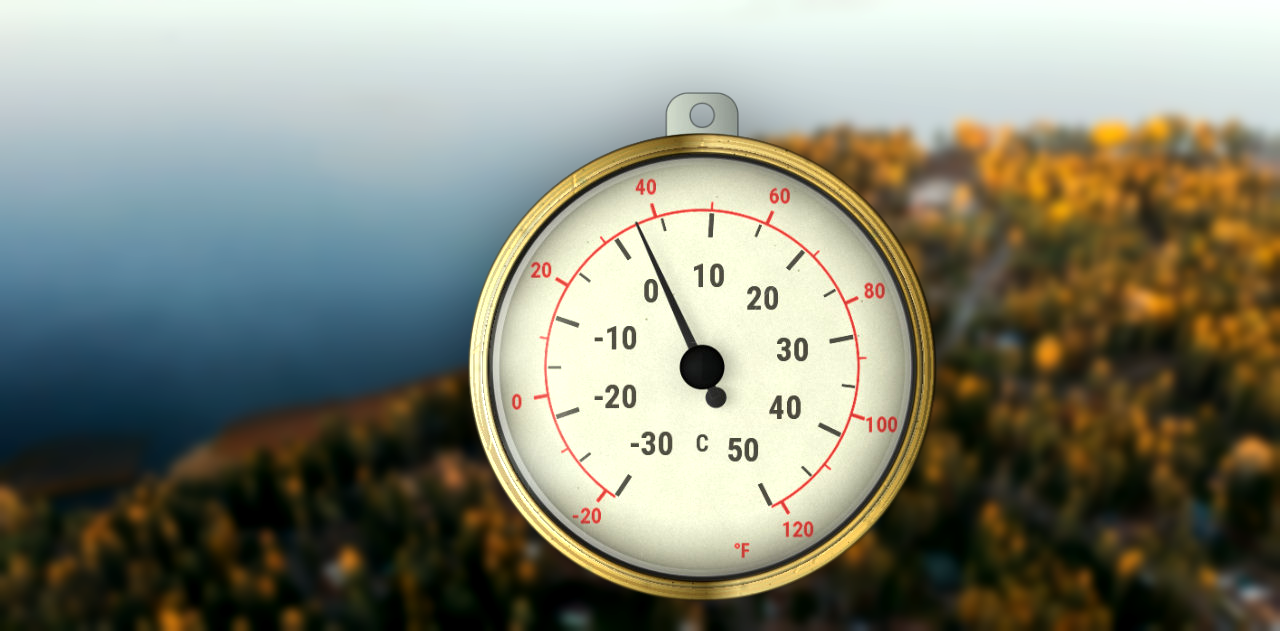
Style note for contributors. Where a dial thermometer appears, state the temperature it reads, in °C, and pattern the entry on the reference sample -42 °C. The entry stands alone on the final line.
2.5 °C
